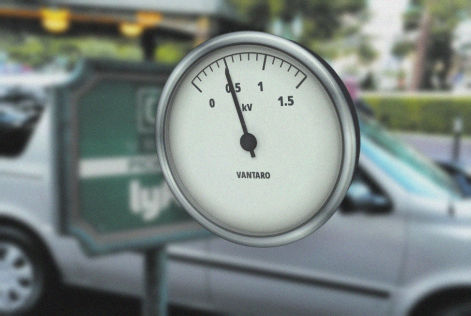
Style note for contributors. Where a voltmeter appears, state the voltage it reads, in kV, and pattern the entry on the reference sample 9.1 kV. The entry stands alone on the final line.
0.5 kV
